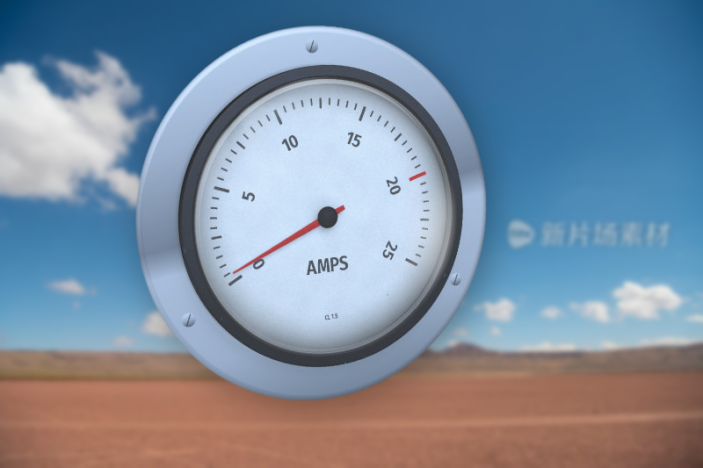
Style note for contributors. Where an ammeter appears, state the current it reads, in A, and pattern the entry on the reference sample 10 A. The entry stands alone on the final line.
0.5 A
